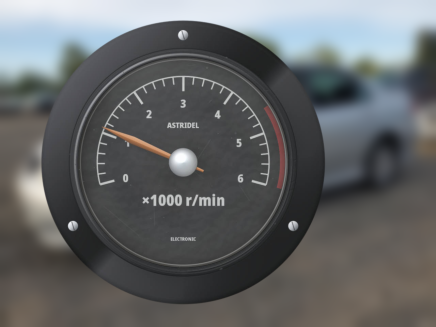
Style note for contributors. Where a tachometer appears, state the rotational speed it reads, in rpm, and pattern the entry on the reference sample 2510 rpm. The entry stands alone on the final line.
1100 rpm
